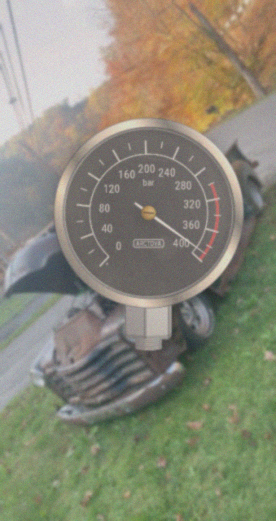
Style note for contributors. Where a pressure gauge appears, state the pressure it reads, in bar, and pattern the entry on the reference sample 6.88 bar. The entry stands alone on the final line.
390 bar
